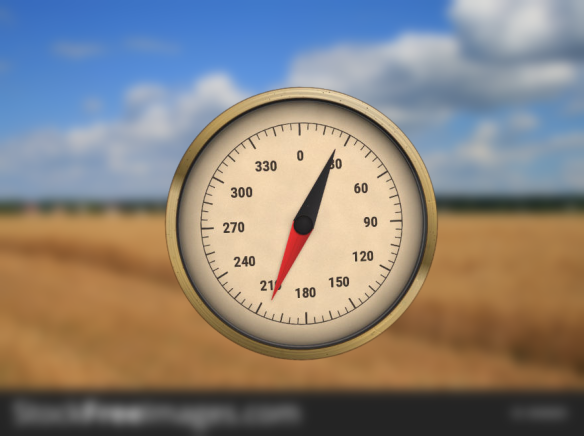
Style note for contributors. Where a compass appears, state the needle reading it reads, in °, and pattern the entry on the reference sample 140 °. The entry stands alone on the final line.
205 °
